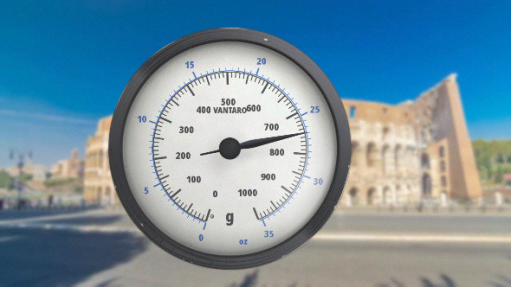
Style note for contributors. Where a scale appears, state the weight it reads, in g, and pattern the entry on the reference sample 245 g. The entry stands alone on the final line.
750 g
